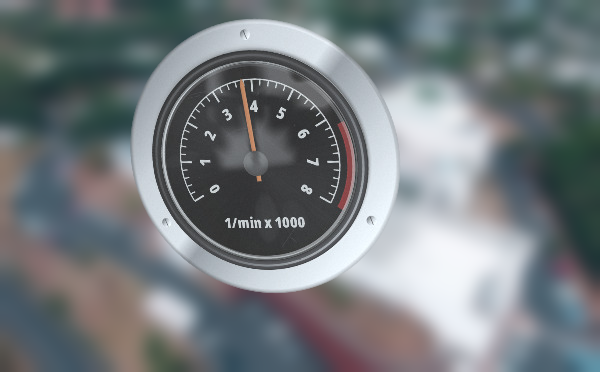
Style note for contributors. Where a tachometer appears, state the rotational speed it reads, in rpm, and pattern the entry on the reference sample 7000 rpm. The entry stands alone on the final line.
3800 rpm
